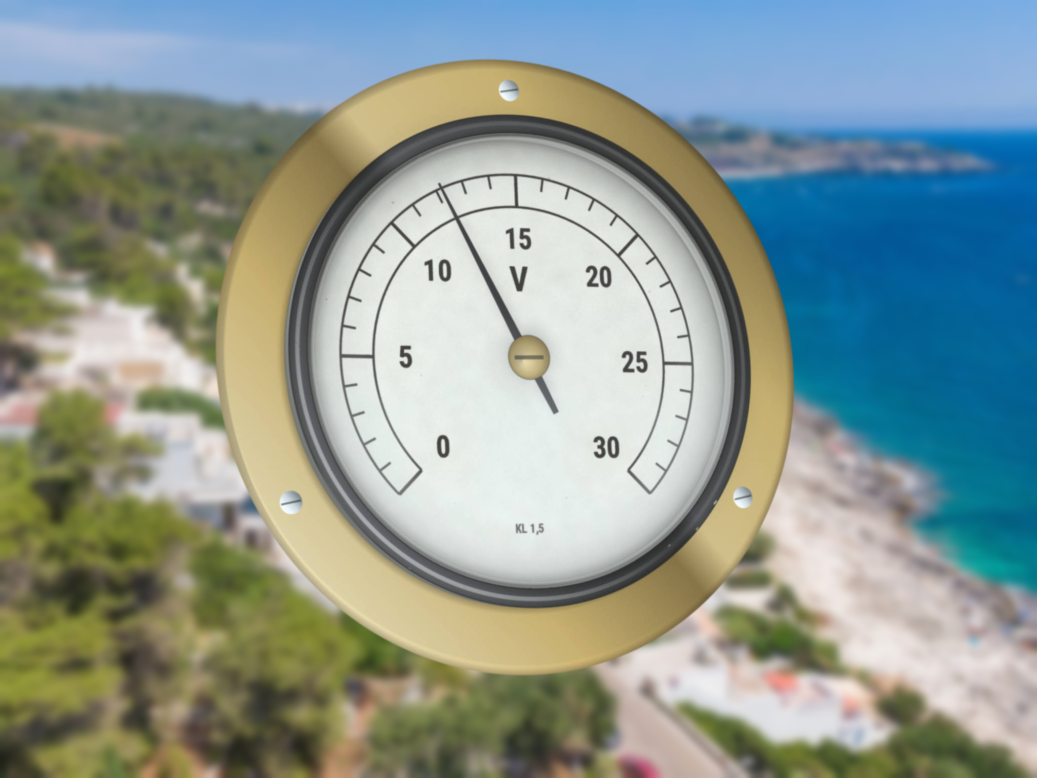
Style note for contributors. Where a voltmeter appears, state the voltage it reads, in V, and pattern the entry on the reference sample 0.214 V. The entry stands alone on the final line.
12 V
